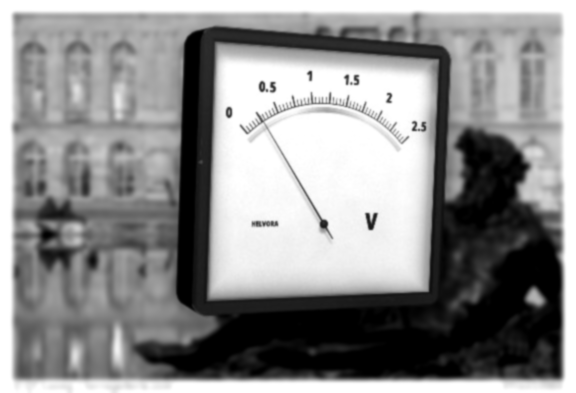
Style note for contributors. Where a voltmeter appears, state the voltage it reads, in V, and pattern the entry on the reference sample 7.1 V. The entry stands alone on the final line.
0.25 V
